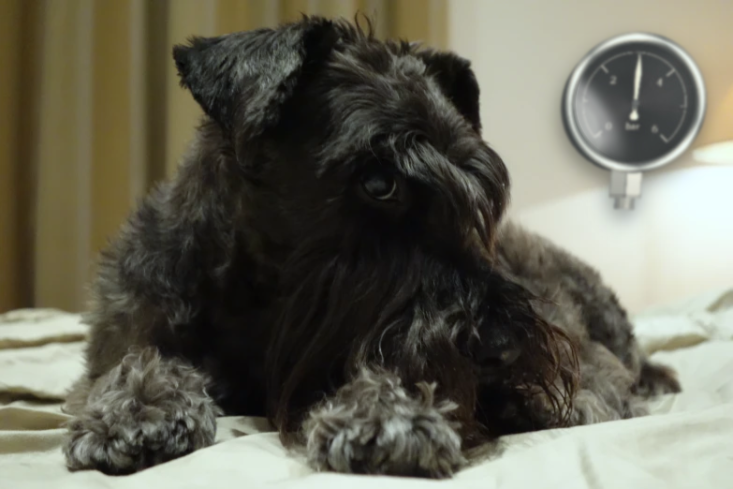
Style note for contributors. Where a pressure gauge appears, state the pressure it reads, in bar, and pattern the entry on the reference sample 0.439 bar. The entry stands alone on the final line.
3 bar
